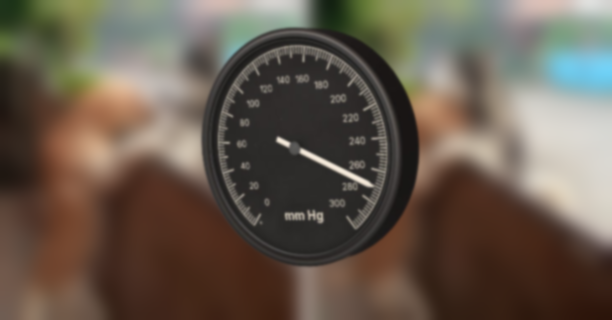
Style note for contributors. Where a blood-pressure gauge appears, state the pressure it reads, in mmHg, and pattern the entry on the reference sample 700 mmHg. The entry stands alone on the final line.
270 mmHg
